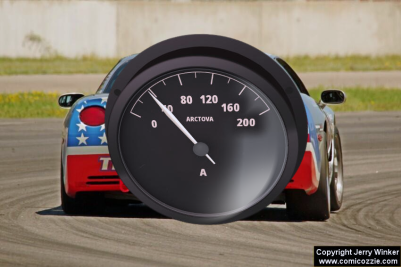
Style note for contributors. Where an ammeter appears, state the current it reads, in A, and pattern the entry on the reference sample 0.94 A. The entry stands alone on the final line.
40 A
